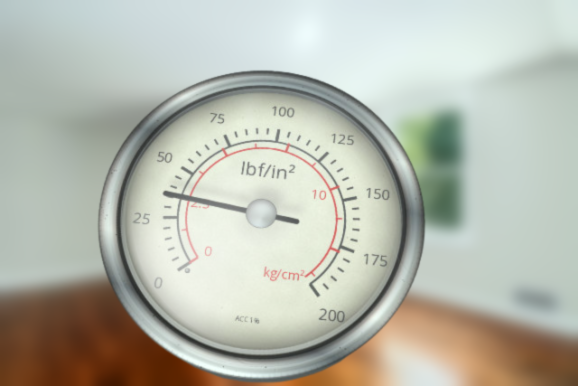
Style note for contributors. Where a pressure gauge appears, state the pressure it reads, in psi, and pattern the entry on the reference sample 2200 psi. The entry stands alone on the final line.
35 psi
